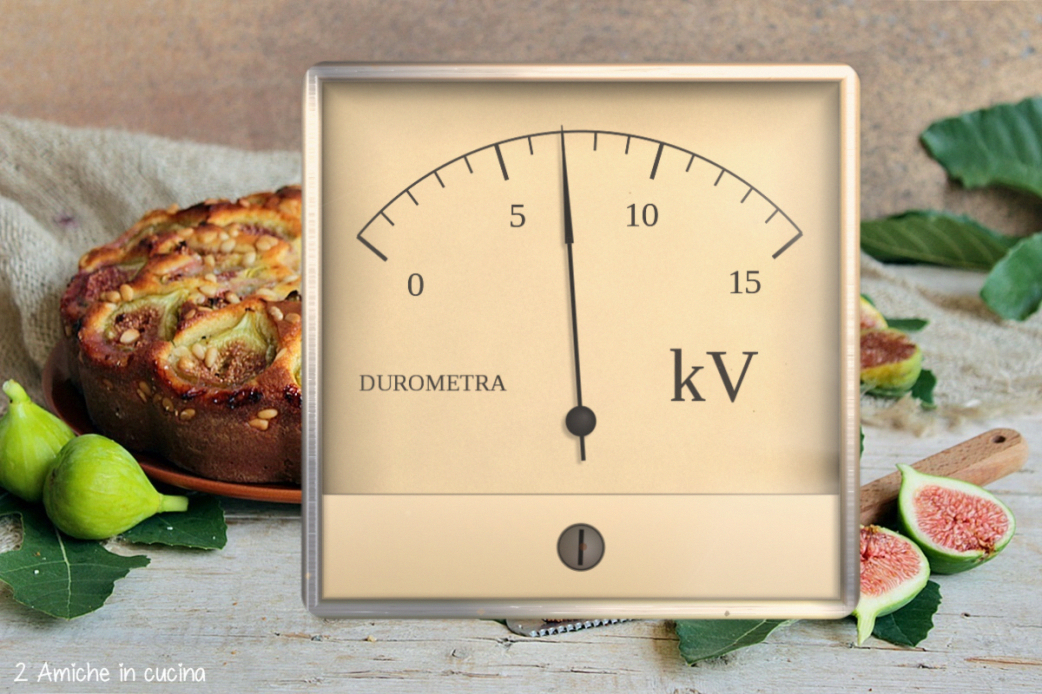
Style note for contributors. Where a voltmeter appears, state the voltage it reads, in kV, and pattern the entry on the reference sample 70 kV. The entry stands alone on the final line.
7 kV
